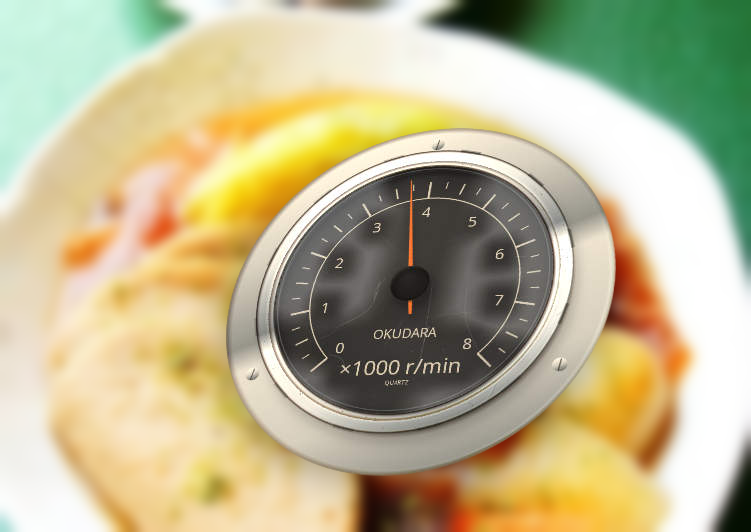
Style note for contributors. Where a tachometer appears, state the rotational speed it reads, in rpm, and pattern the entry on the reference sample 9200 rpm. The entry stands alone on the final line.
3750 rpm
